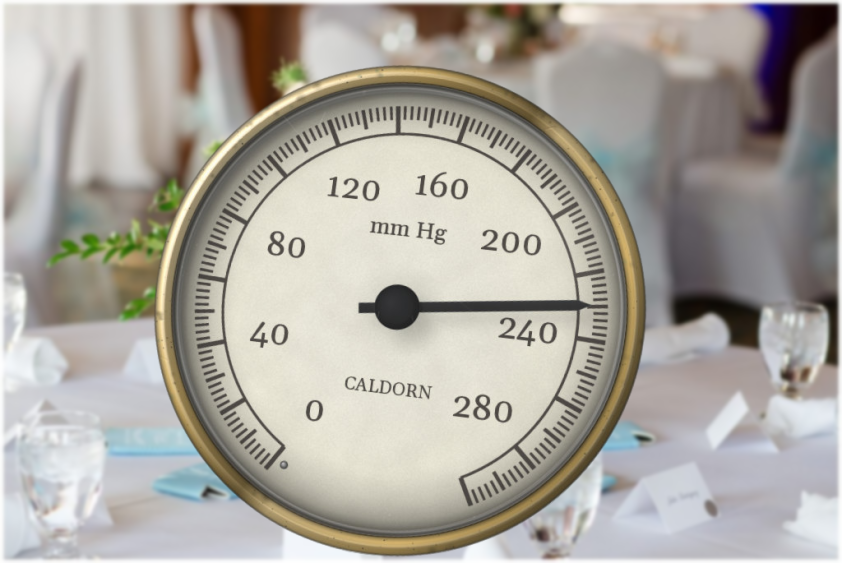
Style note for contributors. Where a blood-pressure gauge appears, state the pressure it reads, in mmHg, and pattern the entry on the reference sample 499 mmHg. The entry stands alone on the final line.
230 mmHg
